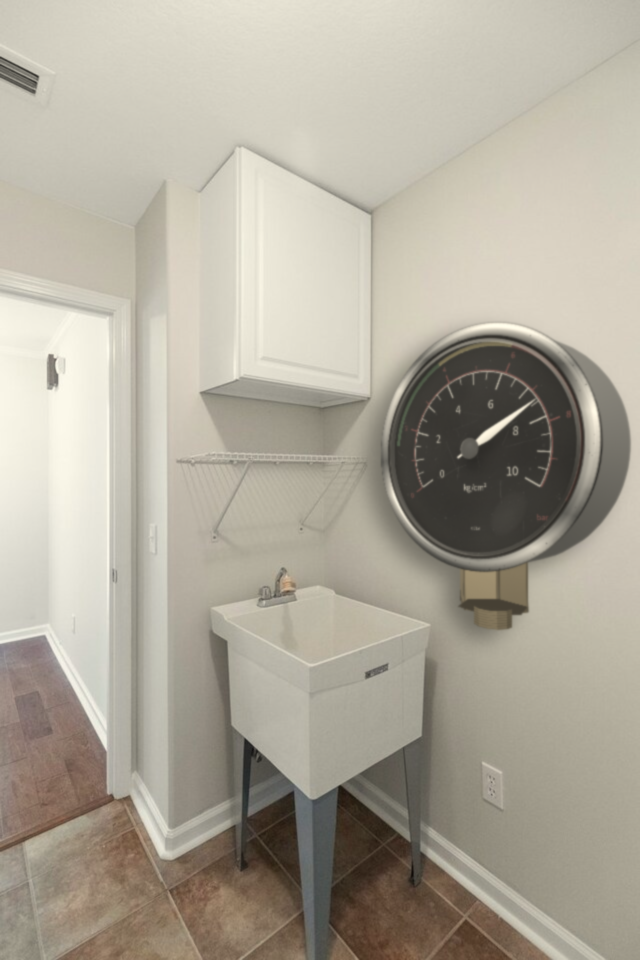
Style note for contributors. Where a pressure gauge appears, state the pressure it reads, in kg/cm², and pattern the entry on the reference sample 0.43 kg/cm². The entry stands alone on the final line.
7.5 kg/cm²
